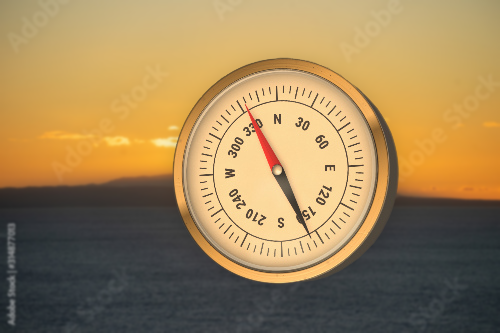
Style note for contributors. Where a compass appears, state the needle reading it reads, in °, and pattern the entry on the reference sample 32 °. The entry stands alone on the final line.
335 °
